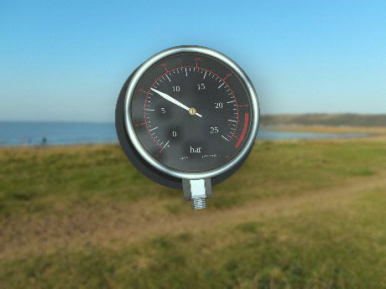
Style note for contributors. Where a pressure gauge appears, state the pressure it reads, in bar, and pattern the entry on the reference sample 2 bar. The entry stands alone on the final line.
7.5 bar
